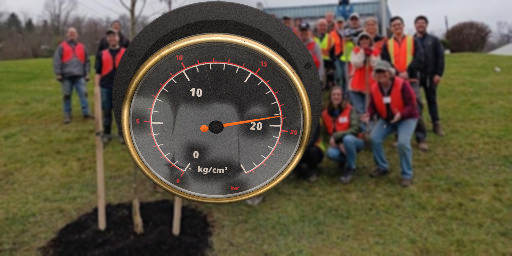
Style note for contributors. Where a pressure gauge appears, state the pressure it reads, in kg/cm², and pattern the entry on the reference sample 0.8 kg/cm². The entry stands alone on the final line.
19 kg/cm²
